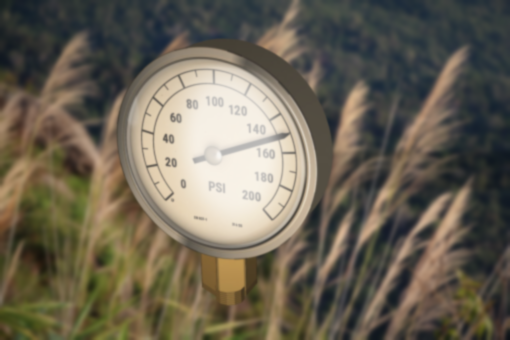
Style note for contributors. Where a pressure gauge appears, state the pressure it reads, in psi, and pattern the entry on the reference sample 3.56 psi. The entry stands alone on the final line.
150 psi
